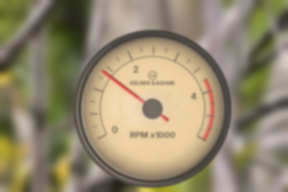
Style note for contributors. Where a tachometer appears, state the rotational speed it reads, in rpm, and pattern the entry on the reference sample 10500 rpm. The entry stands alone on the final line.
1375 rpm
